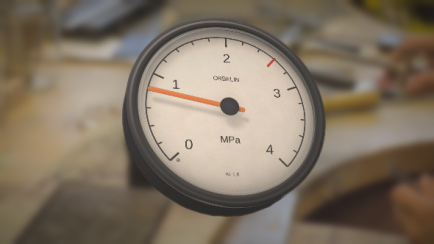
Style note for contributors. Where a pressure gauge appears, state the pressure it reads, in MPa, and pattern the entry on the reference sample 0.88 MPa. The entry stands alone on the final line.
0.8 MPa
